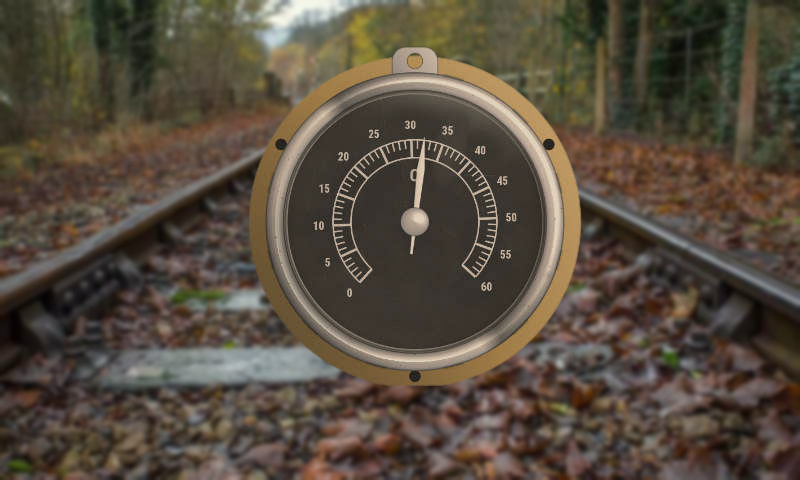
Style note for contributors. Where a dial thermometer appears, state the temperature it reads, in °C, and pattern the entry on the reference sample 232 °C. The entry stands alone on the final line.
32 °C
